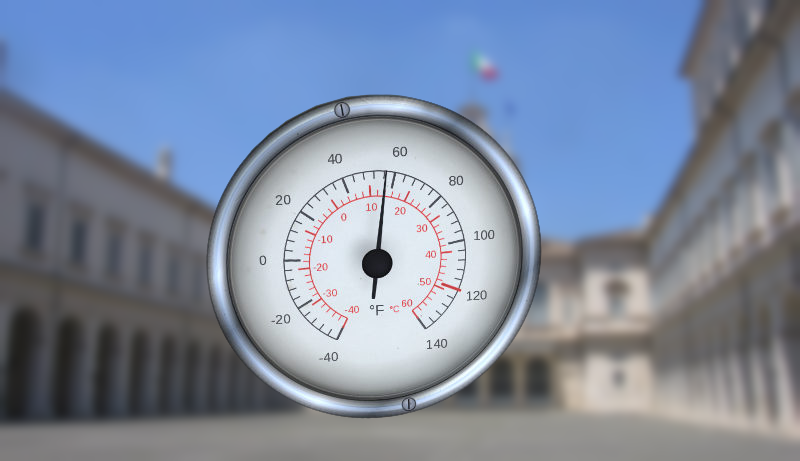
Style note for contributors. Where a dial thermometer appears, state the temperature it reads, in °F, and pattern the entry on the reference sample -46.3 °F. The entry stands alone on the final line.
56 °F
